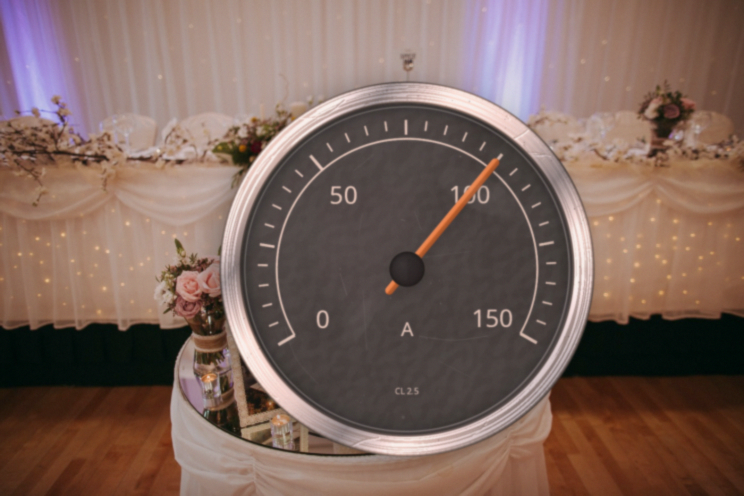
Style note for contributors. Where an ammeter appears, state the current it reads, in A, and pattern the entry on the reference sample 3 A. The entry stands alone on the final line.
100 A
